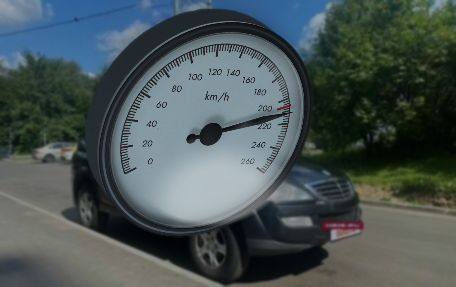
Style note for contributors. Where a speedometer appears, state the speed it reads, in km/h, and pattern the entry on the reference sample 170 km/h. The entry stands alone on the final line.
210 km/h
